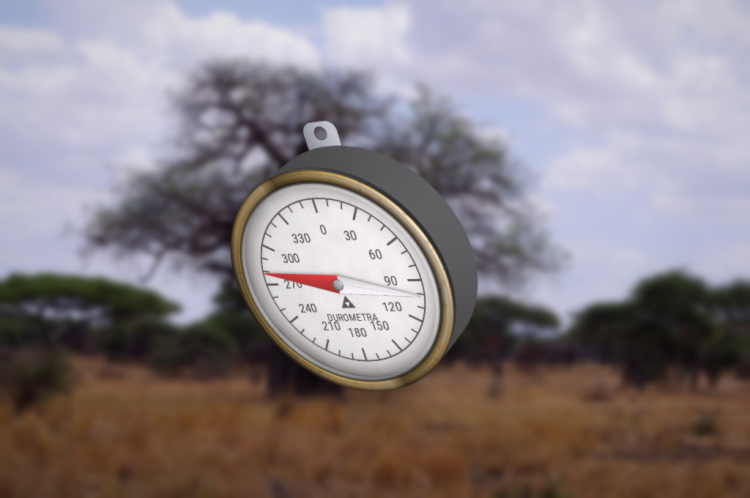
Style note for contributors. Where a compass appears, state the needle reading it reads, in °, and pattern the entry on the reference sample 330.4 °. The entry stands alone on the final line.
280 °
